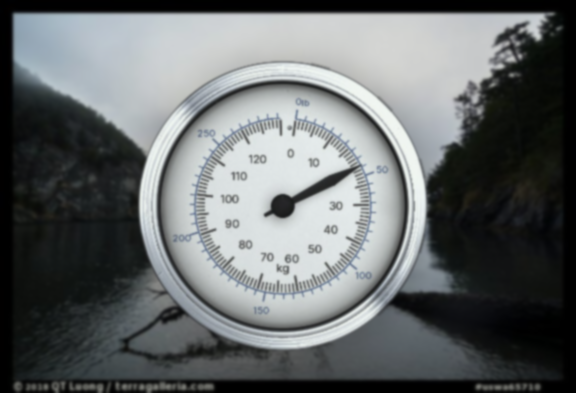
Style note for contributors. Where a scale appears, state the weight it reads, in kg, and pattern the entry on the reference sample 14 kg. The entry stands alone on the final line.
20 kg
